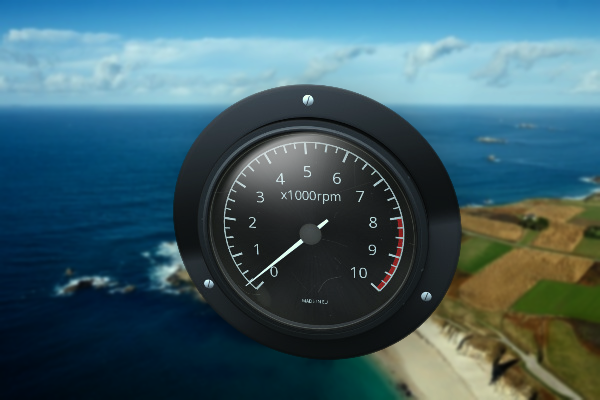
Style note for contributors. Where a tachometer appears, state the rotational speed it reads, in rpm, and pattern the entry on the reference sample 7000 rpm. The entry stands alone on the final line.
250 rpm
